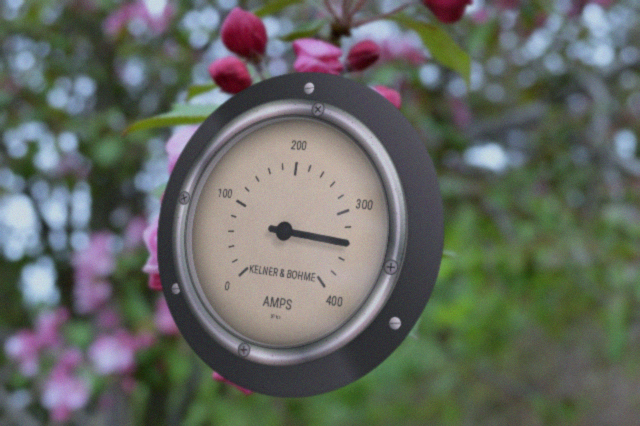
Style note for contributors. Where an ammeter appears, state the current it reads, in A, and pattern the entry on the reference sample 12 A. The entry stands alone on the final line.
340 A
